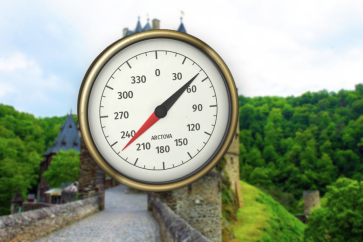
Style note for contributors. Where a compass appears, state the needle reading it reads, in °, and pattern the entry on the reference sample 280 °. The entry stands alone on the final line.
230 °
